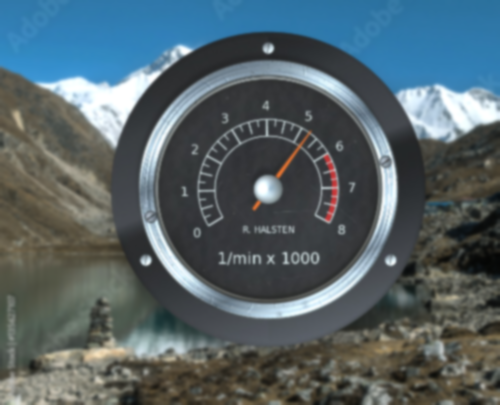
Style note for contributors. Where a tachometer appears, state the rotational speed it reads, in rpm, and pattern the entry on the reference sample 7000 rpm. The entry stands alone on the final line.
5250 rpm
